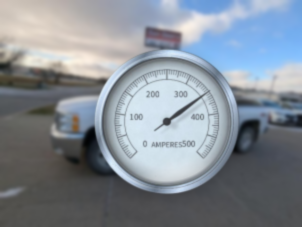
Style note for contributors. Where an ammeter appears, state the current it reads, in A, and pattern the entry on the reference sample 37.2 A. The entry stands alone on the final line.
350 A
